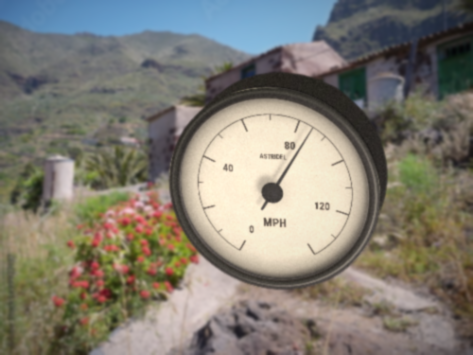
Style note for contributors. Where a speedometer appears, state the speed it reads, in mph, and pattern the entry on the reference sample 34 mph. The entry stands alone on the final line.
85 mph
